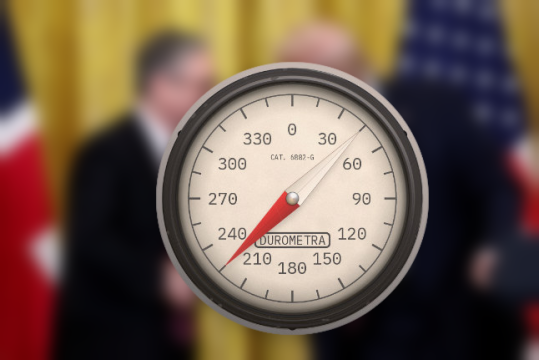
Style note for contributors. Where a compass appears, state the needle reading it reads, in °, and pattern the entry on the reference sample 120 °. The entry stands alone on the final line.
225 °
